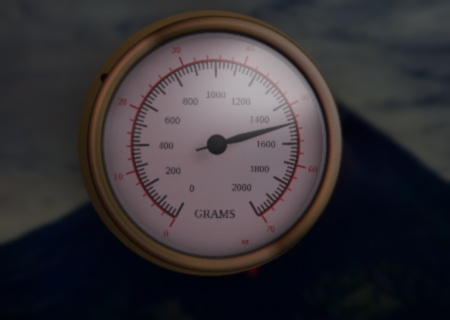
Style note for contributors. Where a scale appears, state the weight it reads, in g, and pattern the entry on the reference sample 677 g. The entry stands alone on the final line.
1500 g
